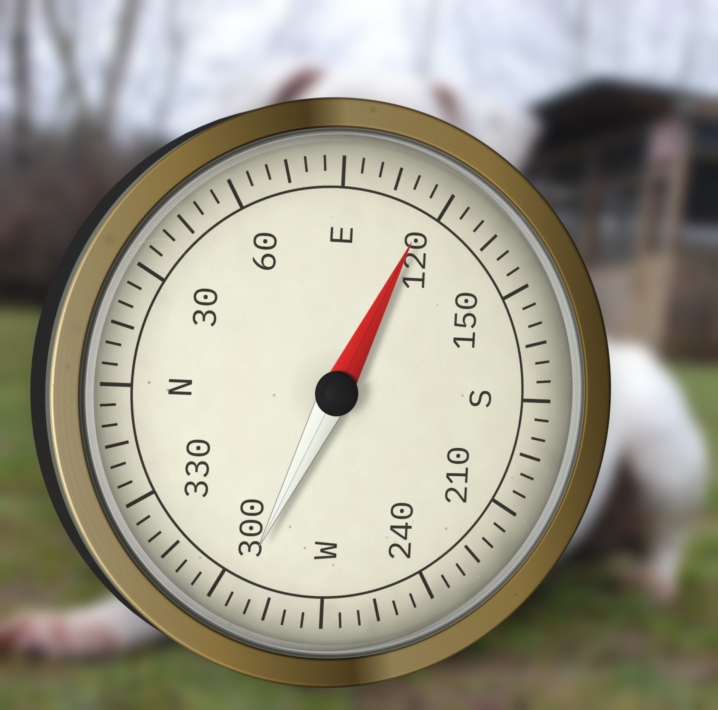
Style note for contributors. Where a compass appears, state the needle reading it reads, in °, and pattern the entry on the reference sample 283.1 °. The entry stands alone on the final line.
115 °
